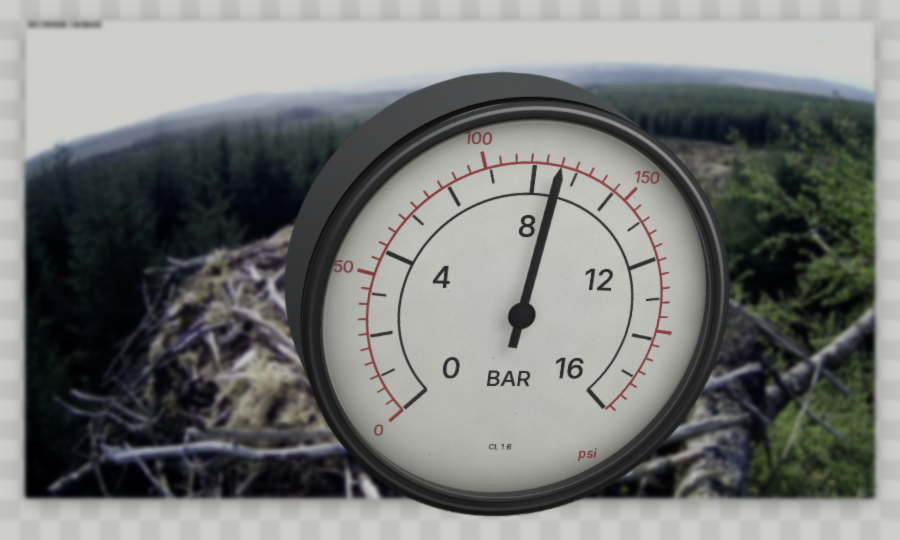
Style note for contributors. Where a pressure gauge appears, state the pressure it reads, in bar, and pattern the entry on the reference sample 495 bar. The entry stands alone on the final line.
8.5 bar
